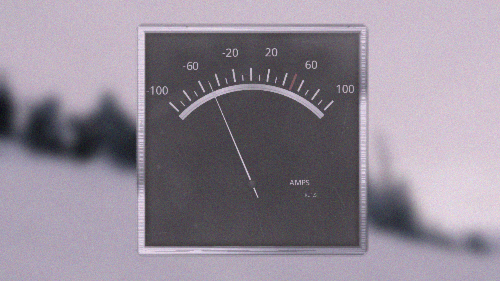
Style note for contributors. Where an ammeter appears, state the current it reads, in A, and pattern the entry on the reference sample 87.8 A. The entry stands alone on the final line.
-50 A
